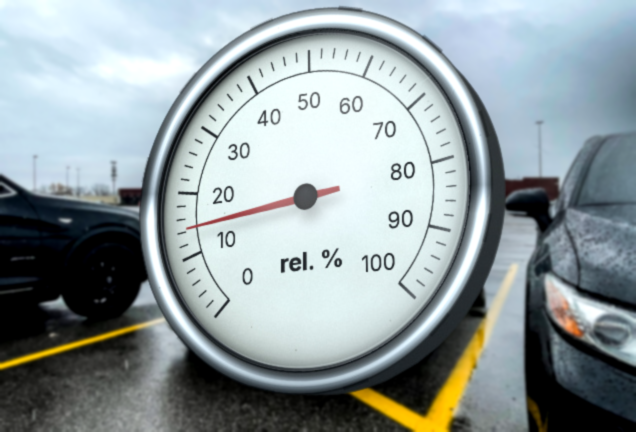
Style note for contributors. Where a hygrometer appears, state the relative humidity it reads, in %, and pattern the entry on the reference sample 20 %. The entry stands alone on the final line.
14 %
